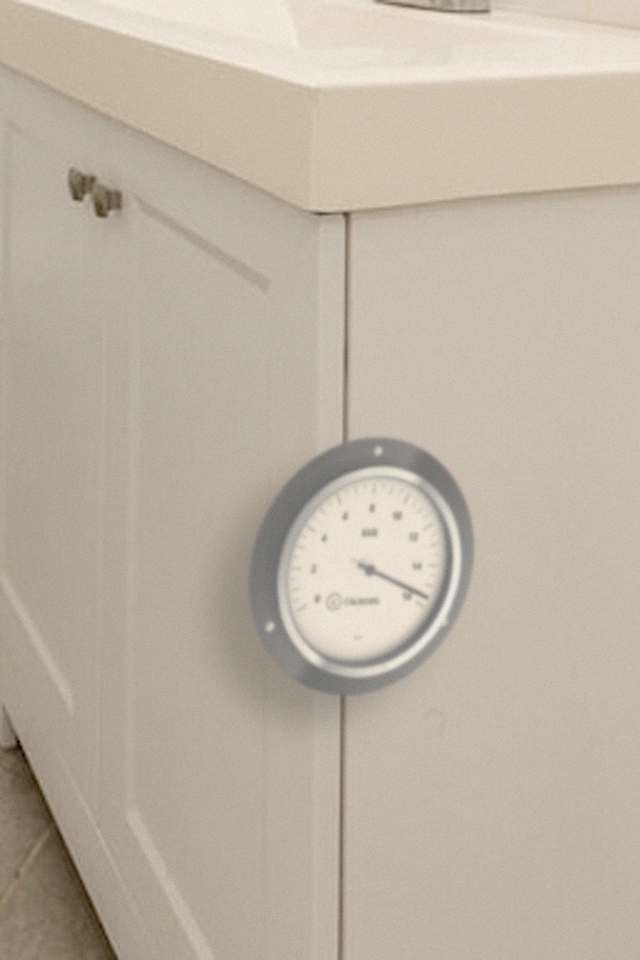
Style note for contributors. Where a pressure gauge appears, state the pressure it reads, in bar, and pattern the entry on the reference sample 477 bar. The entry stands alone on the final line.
15.5 bar
